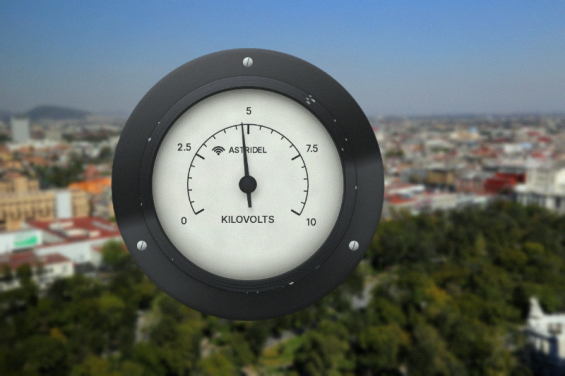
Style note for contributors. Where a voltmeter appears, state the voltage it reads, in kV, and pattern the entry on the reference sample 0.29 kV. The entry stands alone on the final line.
4.75 kV
